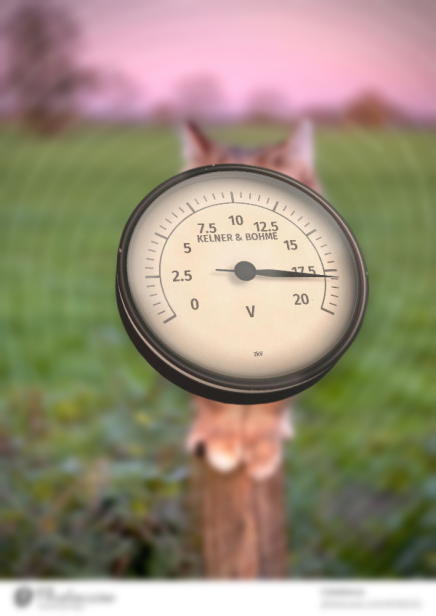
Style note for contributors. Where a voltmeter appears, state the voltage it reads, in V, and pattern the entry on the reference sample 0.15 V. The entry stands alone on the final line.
18 V
